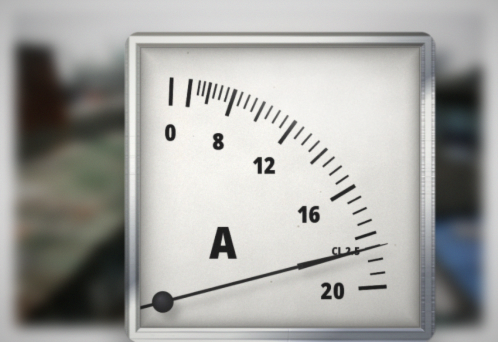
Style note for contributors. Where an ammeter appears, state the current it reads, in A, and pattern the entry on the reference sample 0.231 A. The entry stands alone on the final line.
18.5 A
